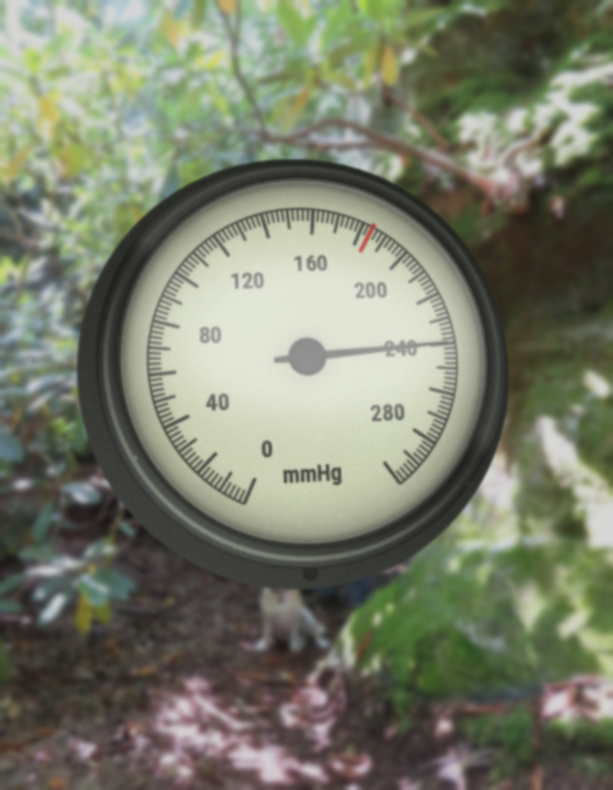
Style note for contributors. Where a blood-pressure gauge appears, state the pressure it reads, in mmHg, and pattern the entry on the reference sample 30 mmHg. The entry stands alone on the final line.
240 mmHg
